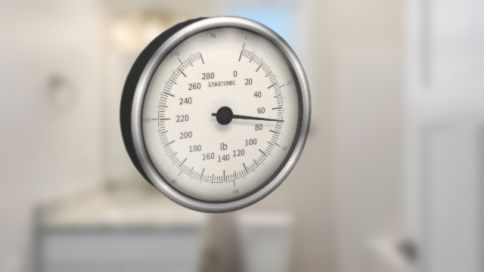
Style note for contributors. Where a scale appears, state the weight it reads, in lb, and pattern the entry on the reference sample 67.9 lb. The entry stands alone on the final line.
70 lb
